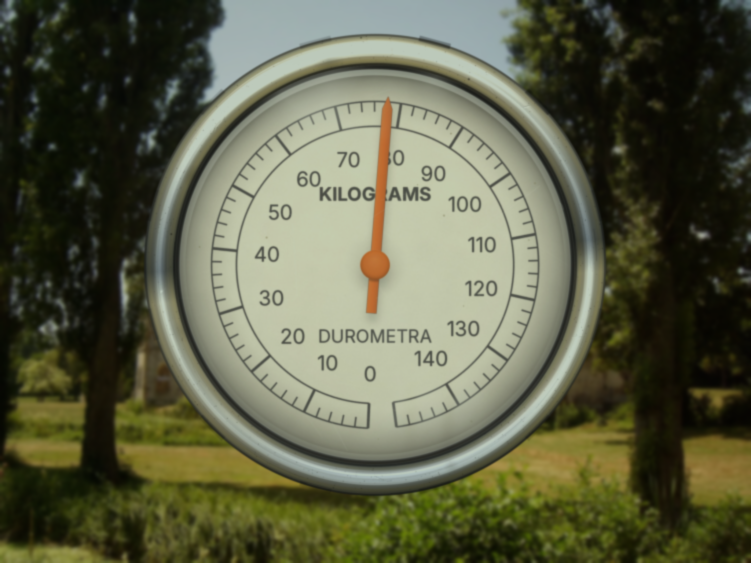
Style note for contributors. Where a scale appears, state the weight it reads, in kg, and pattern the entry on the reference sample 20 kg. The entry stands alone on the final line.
78 kg
